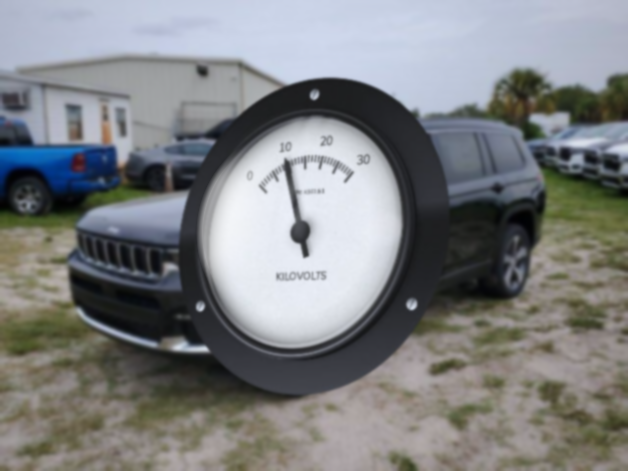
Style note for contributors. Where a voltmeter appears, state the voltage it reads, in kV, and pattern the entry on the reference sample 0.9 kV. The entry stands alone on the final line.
10 kV
